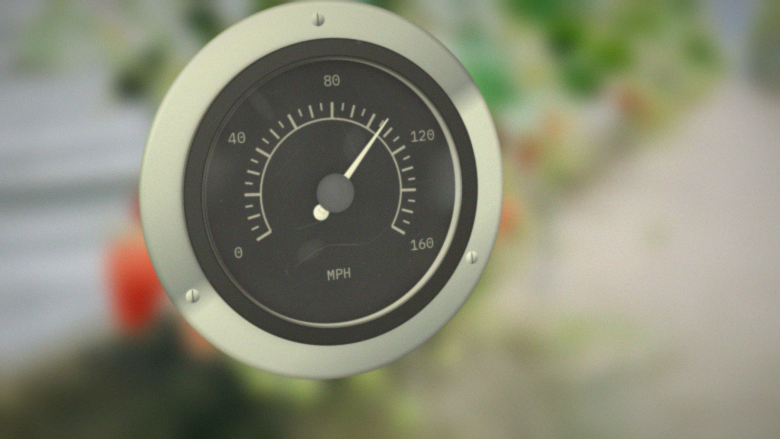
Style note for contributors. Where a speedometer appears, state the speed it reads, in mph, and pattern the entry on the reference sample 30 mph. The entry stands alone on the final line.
105 mph
